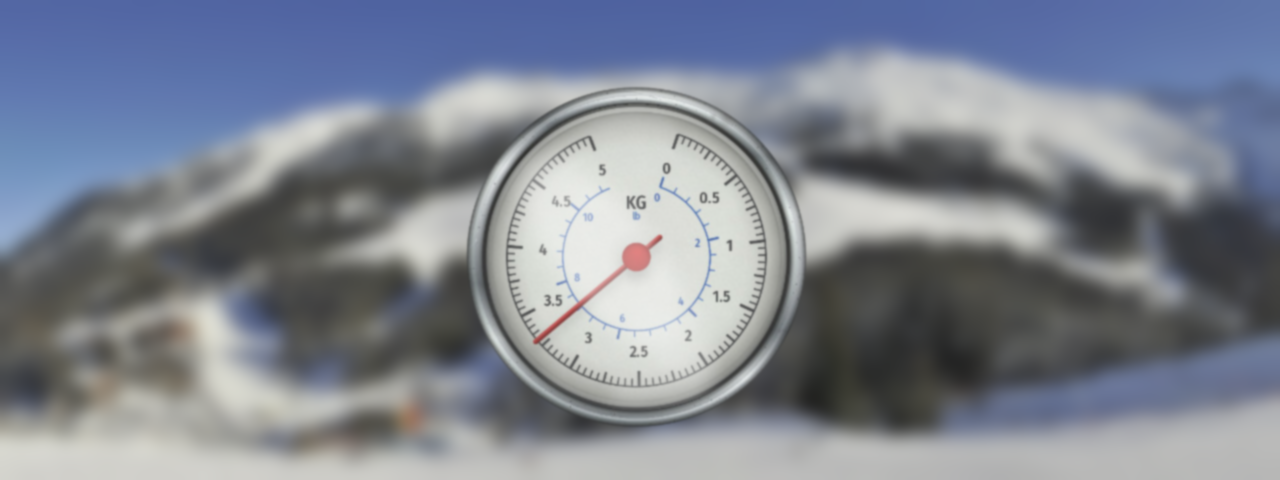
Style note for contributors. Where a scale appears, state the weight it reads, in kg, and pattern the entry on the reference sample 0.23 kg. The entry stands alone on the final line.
3.3 kg
